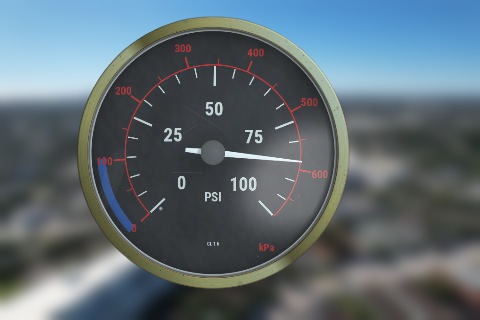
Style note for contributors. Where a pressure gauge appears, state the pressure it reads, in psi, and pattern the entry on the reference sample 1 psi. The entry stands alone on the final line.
85 psi
